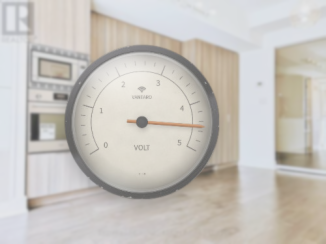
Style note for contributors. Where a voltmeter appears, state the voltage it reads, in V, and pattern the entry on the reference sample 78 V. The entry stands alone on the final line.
4.5 V
